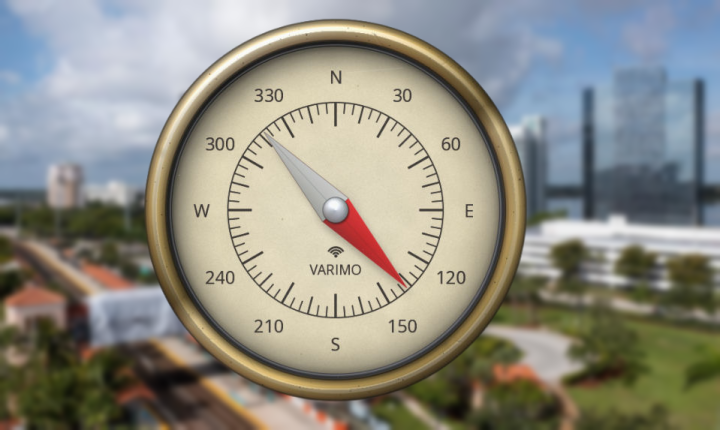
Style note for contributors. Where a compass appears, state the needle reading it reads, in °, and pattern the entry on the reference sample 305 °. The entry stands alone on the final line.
137.5 °
